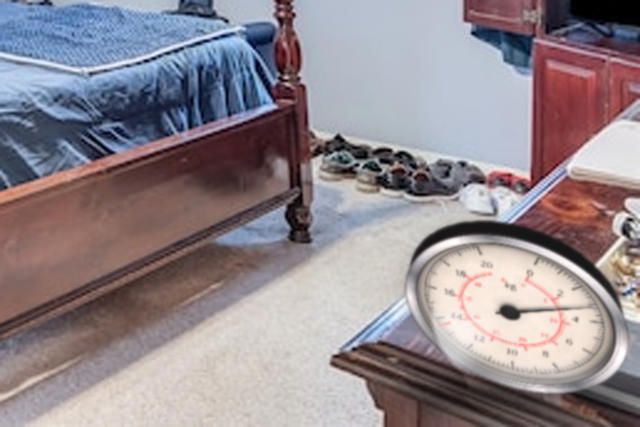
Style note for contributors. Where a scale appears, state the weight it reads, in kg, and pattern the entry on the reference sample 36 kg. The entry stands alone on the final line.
3 kg
